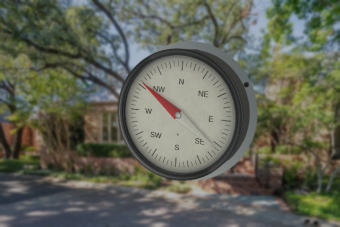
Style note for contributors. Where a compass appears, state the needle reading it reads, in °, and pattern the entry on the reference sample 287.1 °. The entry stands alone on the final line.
305 °
